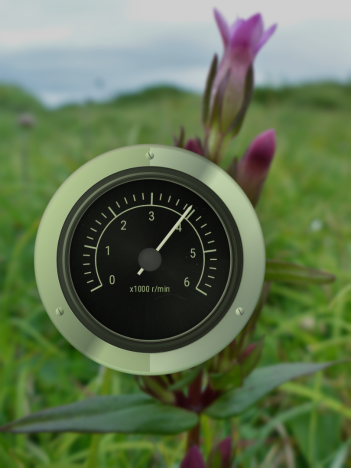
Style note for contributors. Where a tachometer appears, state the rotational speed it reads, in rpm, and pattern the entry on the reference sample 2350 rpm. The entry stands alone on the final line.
3900 rpm
